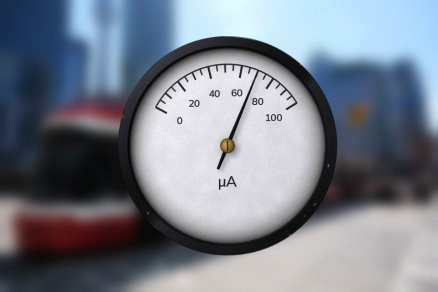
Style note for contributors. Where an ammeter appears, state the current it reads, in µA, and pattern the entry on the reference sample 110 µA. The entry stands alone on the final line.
70 µA
